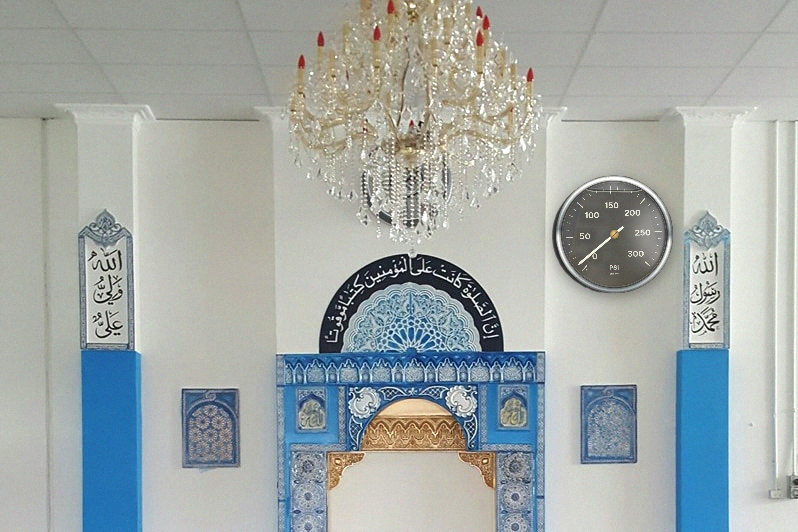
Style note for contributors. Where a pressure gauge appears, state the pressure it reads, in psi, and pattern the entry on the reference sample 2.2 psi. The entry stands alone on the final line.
10 psi
